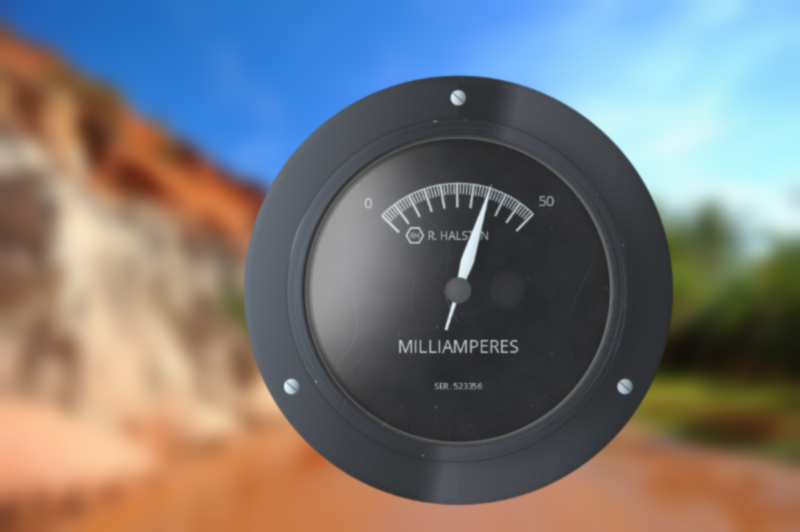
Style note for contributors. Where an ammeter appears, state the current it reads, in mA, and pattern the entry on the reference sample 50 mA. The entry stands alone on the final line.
35 mA
